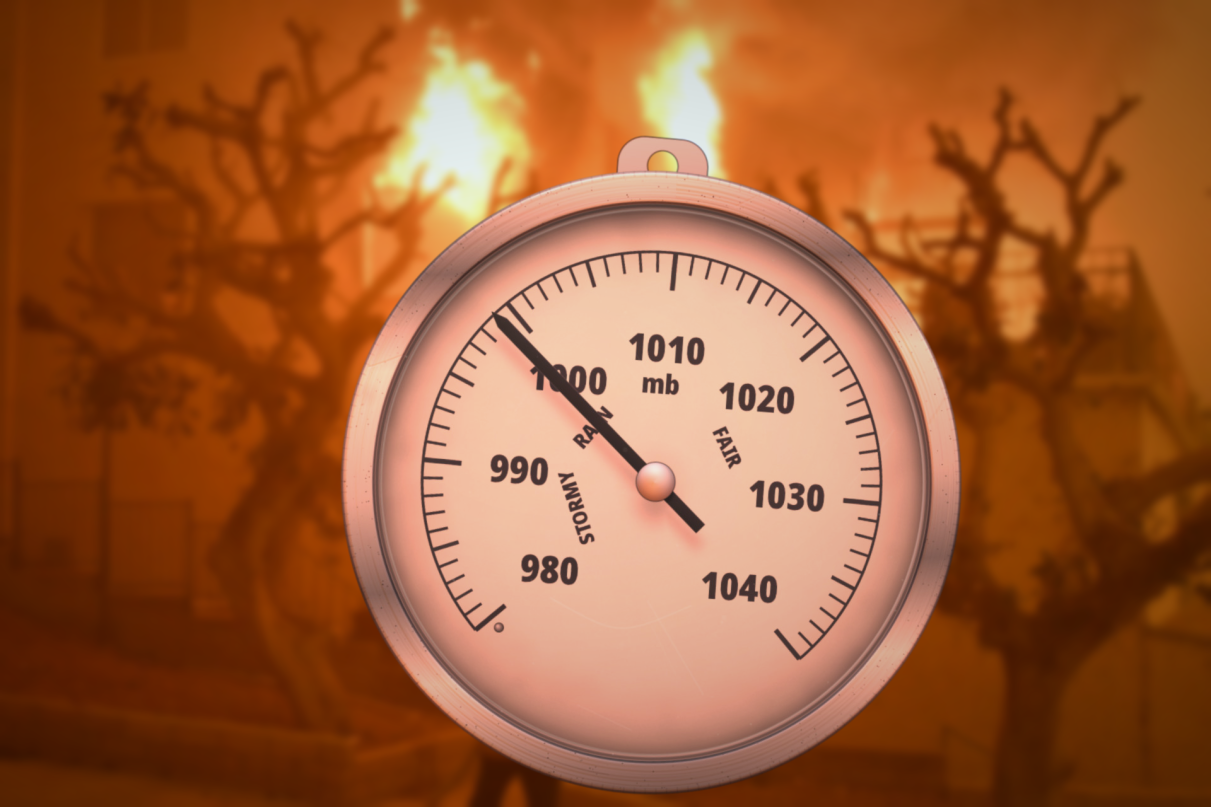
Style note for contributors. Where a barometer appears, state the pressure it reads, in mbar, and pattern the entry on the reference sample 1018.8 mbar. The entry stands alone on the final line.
999 mbar
